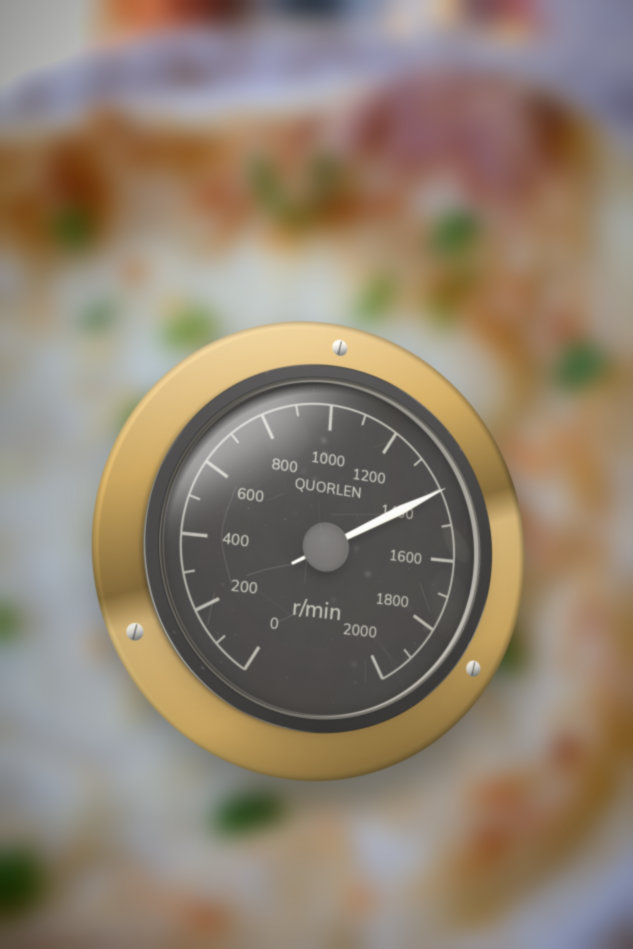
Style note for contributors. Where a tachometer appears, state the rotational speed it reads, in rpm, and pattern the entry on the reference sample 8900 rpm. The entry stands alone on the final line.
1400 rpm
